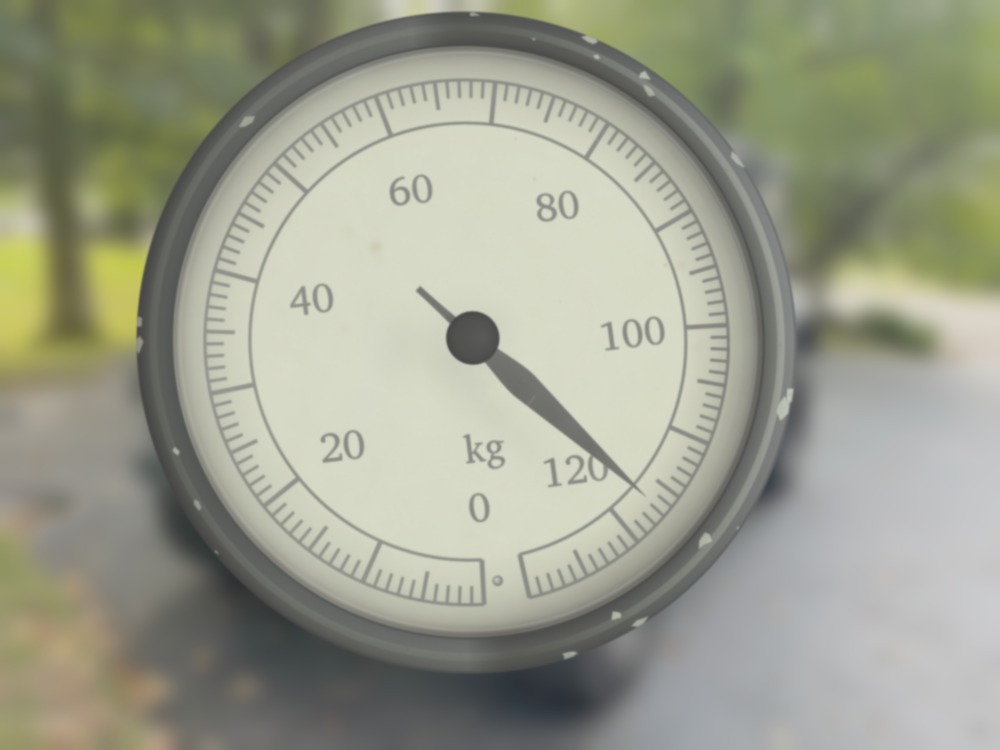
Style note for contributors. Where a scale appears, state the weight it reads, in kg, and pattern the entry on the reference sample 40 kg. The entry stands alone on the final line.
117 kg
